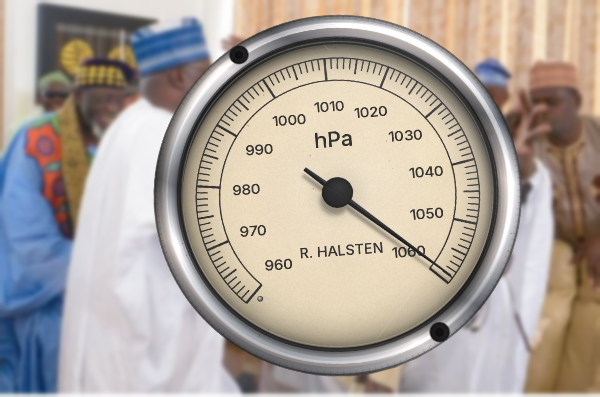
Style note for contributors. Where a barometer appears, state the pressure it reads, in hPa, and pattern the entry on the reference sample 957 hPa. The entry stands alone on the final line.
1059 hPa
